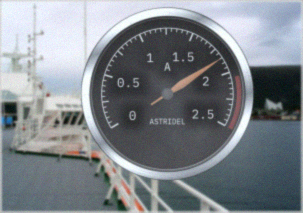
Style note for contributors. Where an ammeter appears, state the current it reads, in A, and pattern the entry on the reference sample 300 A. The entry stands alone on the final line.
1.85 A
